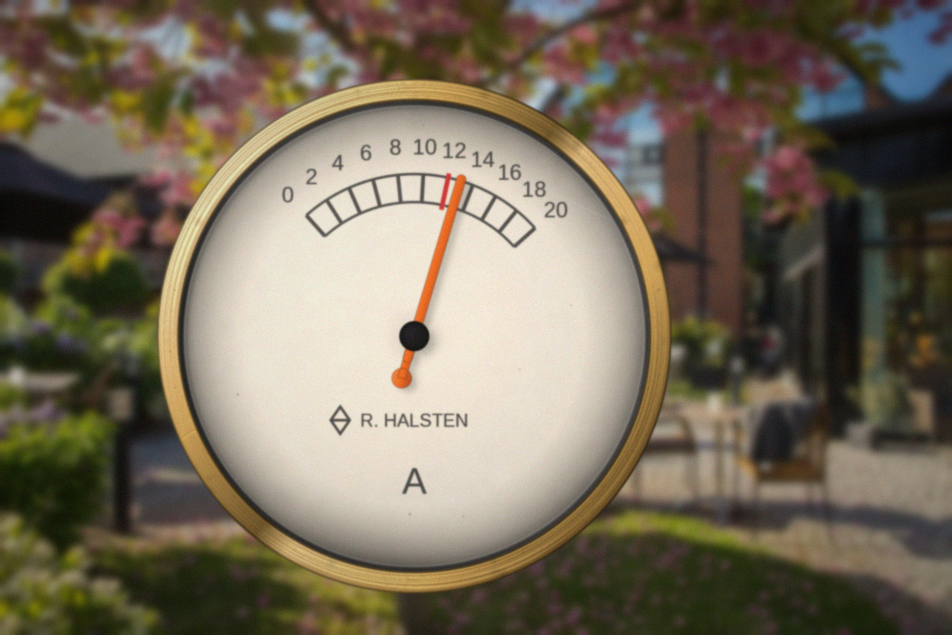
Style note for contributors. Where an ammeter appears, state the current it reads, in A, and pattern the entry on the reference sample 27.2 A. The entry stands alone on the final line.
13 A
